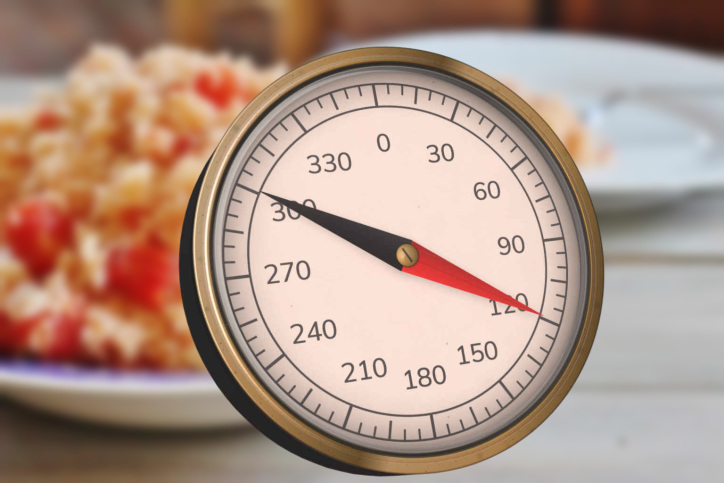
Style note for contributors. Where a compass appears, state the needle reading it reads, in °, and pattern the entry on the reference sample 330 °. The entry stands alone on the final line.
120 °
